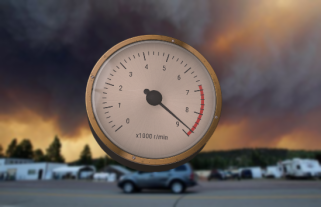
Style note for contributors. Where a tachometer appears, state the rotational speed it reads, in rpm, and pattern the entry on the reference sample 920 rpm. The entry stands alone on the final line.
8800 rpm
